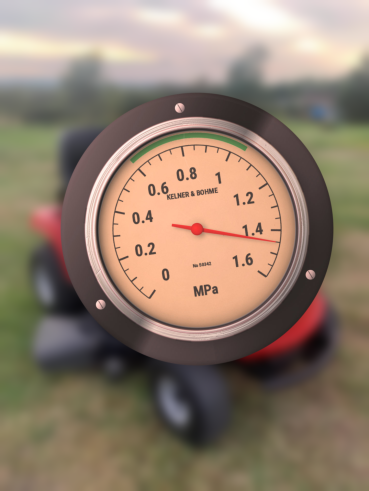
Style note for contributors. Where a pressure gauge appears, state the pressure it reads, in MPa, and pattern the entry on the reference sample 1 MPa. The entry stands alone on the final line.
1.45 MPa
